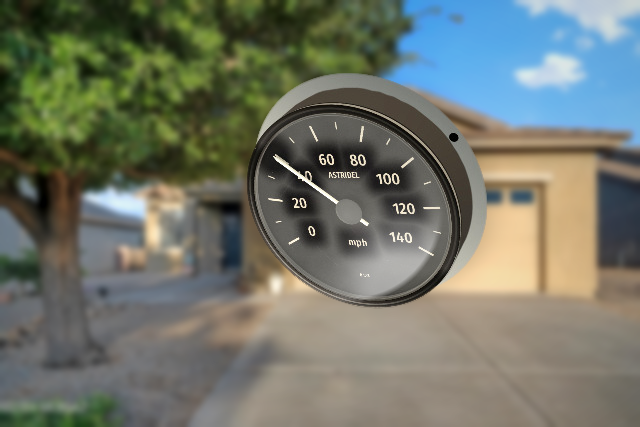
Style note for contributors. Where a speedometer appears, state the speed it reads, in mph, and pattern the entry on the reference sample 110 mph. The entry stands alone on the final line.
40 mph
